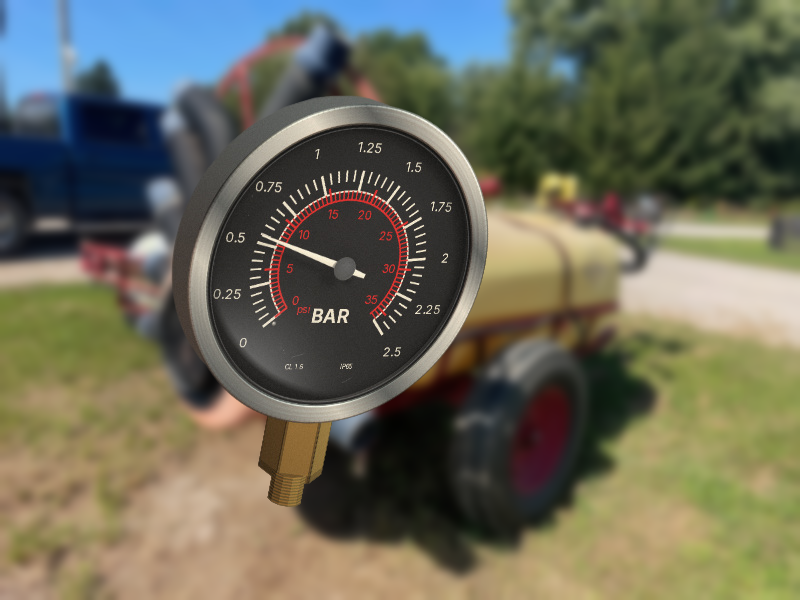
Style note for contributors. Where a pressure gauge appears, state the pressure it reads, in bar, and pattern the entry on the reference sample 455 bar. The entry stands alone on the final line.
0.55 bar
